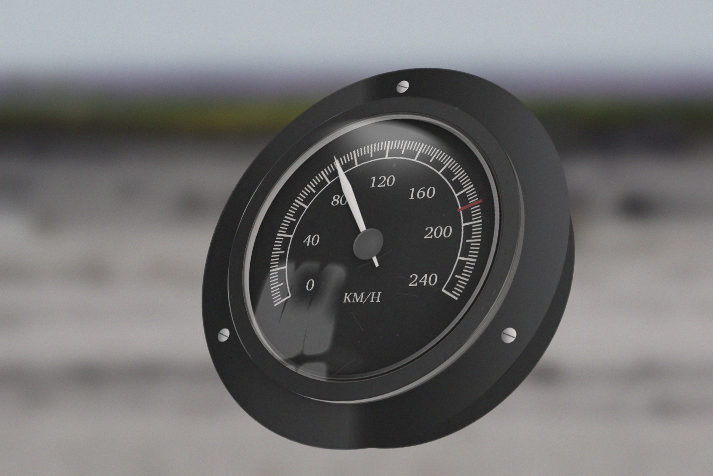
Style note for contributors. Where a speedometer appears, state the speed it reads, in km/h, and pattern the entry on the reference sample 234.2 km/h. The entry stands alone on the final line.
90 km/h
